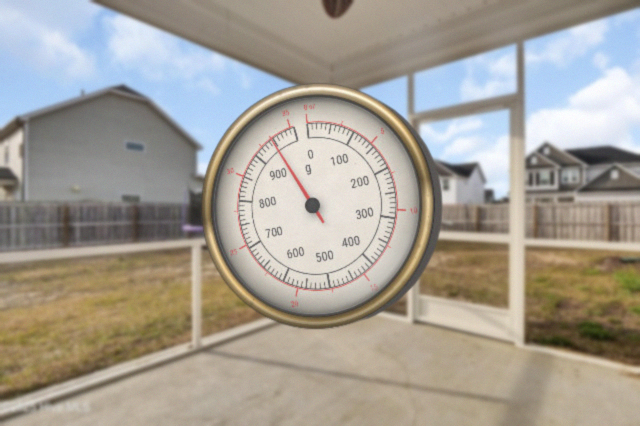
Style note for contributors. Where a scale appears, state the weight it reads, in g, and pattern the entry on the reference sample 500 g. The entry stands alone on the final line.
950 g
